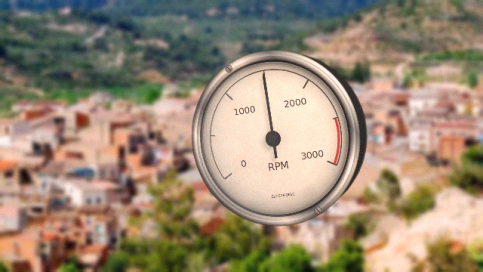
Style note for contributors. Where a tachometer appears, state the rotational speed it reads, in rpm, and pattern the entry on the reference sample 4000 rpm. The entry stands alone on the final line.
1500 rpm
